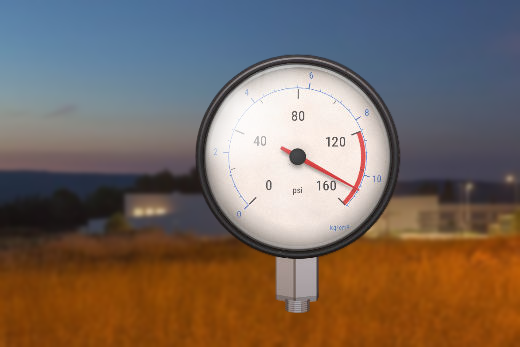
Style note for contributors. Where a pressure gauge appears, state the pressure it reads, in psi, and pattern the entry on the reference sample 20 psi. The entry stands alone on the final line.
150 psi
